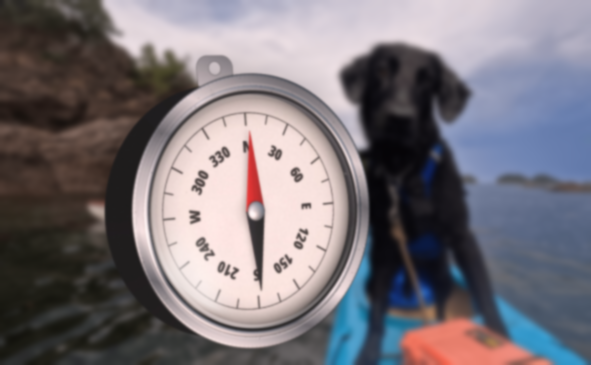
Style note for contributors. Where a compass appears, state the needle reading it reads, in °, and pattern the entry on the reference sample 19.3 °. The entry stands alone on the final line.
0 °
